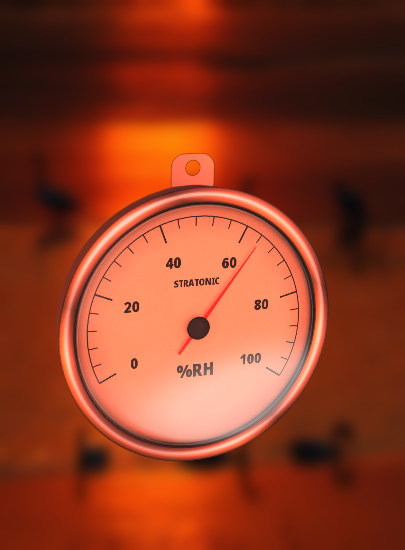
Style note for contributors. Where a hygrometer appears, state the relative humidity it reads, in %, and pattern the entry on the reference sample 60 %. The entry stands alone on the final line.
64 %
